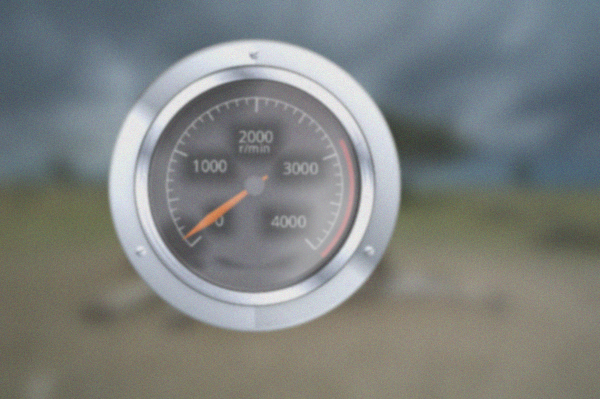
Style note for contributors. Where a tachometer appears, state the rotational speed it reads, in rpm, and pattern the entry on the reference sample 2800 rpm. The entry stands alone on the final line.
100 rpm
